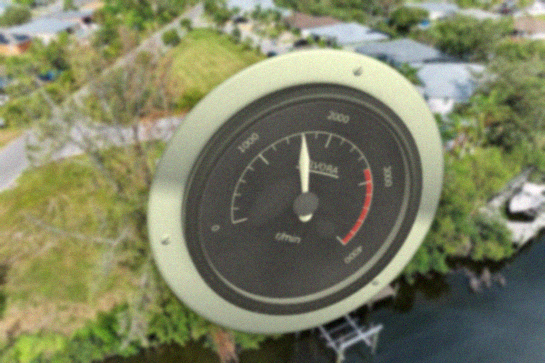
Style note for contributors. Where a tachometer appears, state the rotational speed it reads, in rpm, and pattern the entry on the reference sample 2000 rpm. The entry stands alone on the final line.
1600 rpm
